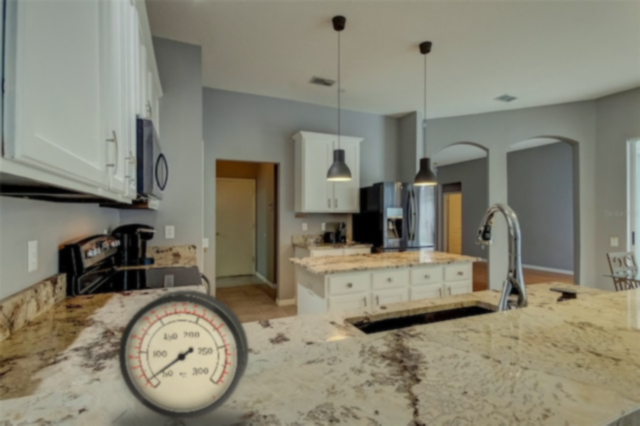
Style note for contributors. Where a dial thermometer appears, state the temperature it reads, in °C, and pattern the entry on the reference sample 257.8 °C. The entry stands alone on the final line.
62.5 °C
